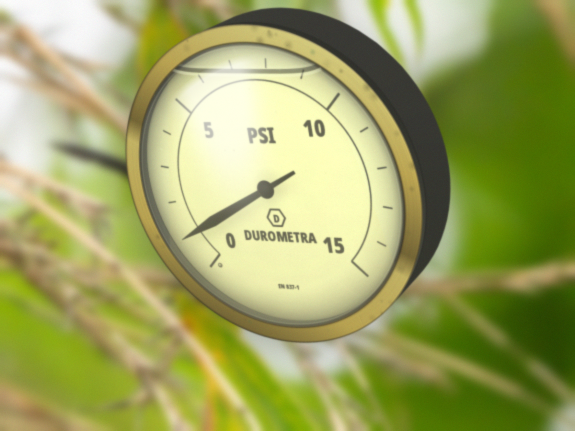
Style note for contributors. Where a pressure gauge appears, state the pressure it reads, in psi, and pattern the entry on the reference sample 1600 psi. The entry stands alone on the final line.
1 psi
